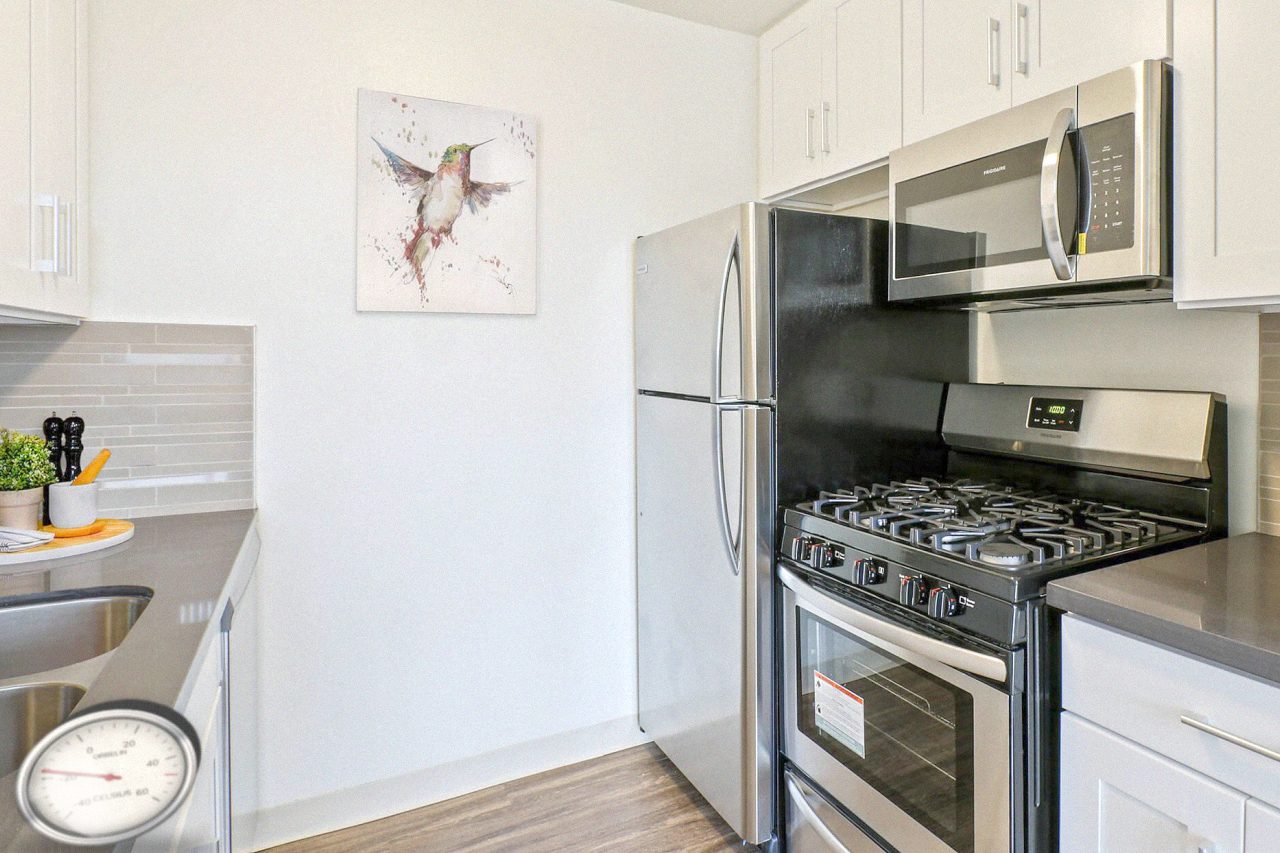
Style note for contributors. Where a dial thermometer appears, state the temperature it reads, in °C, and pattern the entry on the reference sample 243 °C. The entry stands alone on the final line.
-16 °C
